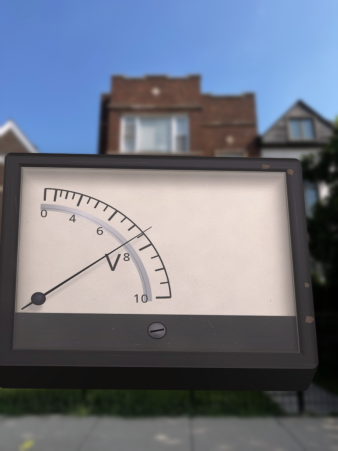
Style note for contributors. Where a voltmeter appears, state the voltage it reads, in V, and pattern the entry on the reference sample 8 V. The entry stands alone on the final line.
7.5 V
